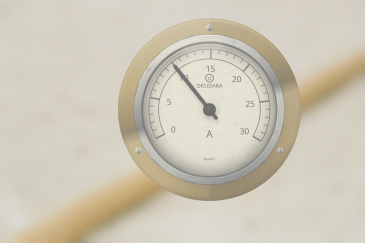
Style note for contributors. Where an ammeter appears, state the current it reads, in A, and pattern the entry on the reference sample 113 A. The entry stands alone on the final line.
10 A
